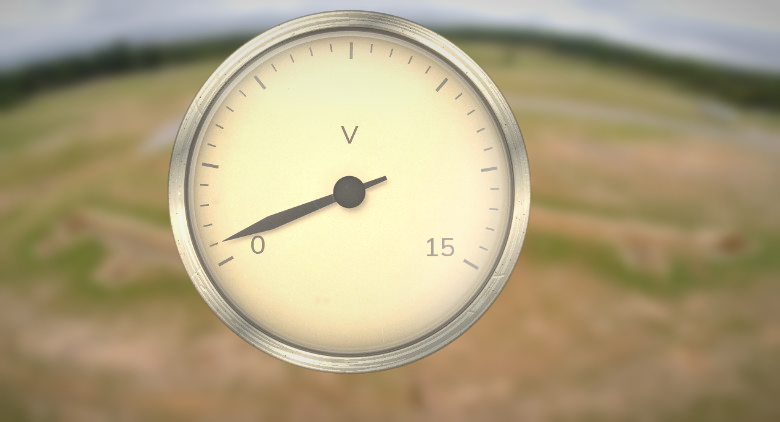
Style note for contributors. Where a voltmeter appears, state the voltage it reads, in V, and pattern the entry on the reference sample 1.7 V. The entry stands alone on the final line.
0.5 V
